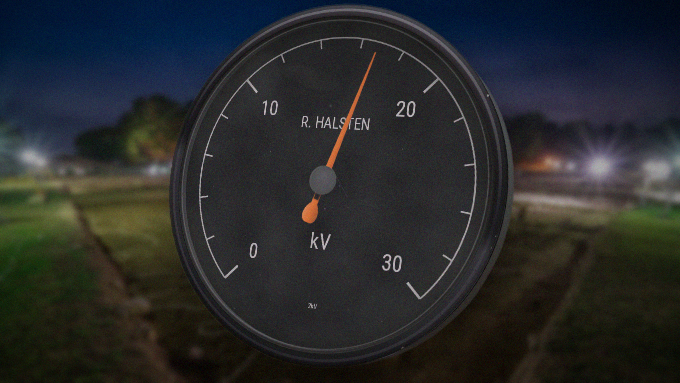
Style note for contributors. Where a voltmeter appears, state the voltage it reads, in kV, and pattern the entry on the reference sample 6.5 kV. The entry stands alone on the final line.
17 kV
